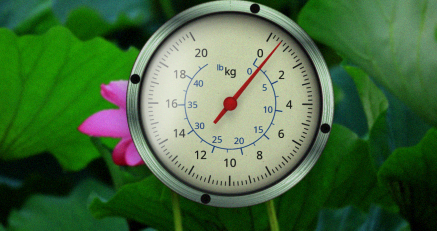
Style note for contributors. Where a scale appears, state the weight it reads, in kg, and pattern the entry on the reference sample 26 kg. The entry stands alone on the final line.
0.6 kg
